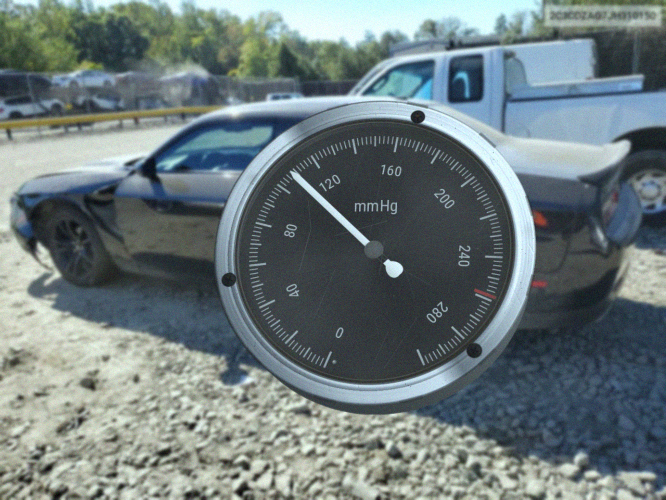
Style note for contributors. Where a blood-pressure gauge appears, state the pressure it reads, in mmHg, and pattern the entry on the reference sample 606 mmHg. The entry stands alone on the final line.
108 mmHg
